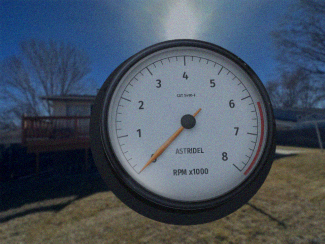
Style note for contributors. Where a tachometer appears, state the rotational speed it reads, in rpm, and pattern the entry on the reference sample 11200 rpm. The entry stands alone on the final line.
0 rpm
